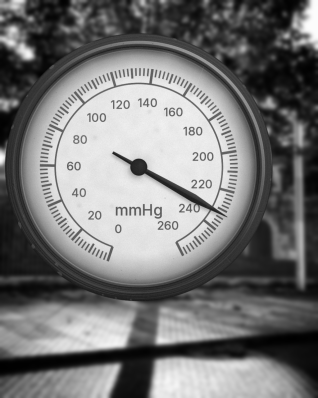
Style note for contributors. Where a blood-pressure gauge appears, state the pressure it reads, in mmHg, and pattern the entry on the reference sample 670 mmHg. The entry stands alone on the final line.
232 mmHg
